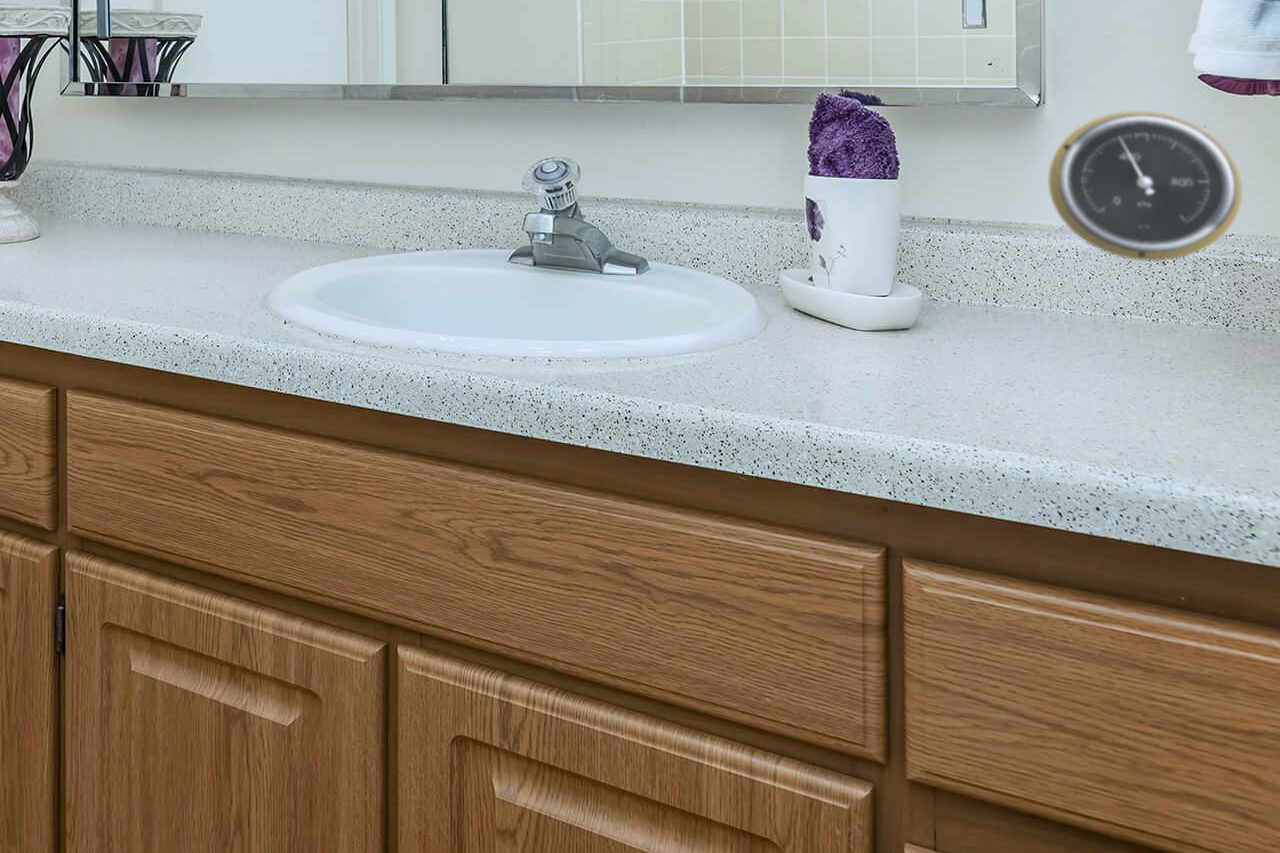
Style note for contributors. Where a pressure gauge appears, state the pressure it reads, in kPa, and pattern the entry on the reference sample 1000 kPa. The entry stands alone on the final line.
400 kPa
